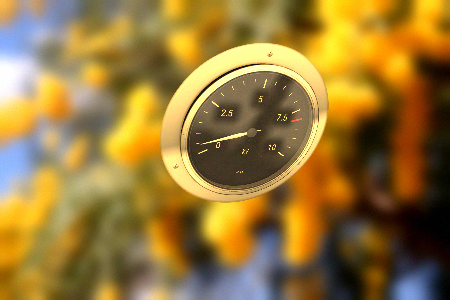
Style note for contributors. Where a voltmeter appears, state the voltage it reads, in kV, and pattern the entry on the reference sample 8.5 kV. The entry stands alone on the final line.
0.5 kV
